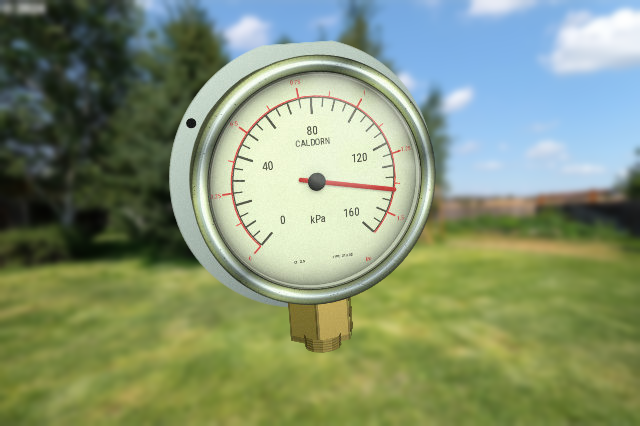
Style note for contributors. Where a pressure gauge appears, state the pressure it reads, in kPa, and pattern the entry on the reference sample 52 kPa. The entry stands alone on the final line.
140 kPa
